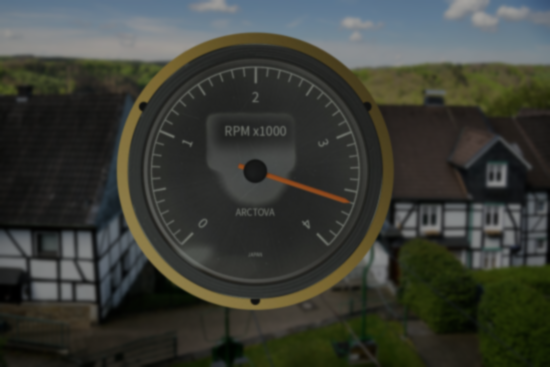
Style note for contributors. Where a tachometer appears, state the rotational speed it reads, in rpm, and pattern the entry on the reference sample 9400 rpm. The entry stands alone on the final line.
3600 rpm
